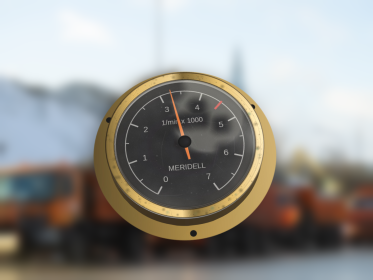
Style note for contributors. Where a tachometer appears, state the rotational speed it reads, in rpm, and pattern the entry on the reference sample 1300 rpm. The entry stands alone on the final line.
3250 rpm
